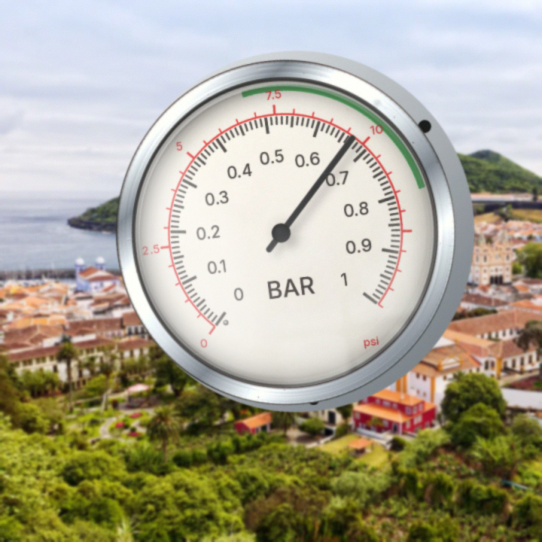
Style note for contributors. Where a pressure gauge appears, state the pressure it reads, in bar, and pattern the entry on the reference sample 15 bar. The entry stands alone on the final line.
0.67 bar
